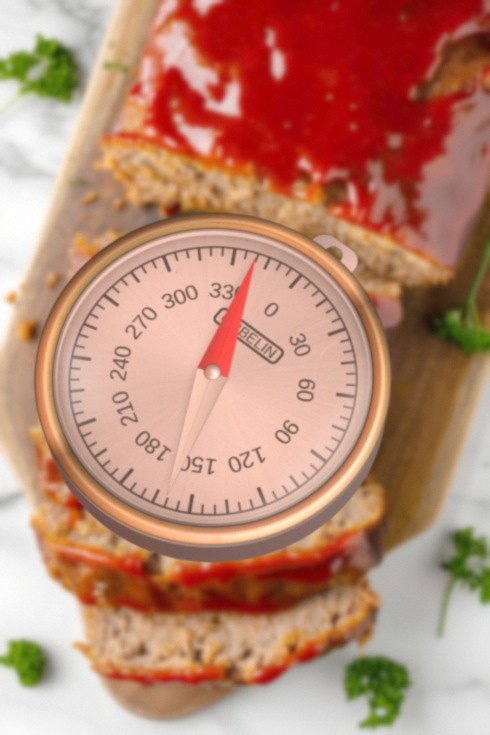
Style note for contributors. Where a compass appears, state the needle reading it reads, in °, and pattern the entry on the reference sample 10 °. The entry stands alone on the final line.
340 °
